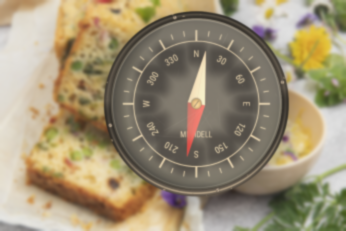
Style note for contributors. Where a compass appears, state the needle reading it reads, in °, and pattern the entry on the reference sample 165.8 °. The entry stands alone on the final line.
190 °
